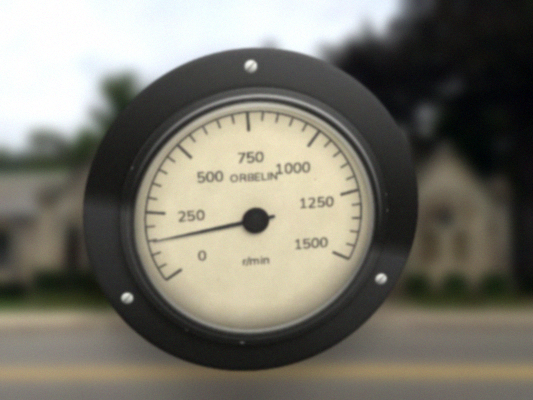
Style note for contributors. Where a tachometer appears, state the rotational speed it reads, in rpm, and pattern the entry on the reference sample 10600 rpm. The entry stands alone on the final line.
150 rpm
